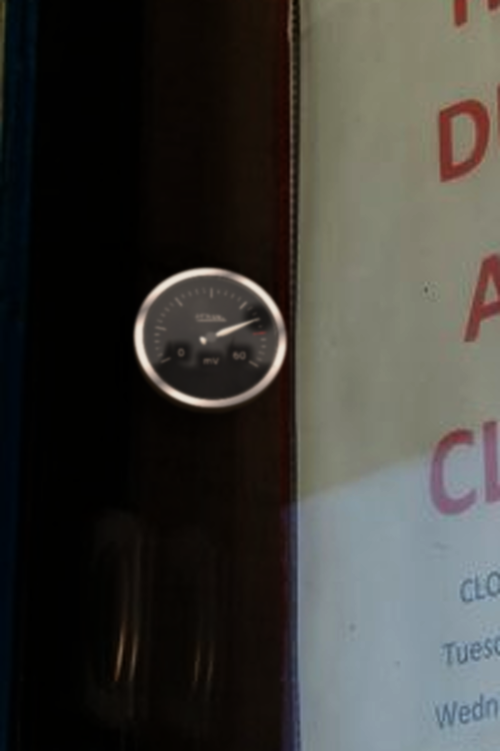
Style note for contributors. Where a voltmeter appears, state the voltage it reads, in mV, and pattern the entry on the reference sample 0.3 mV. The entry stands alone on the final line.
46 mV
